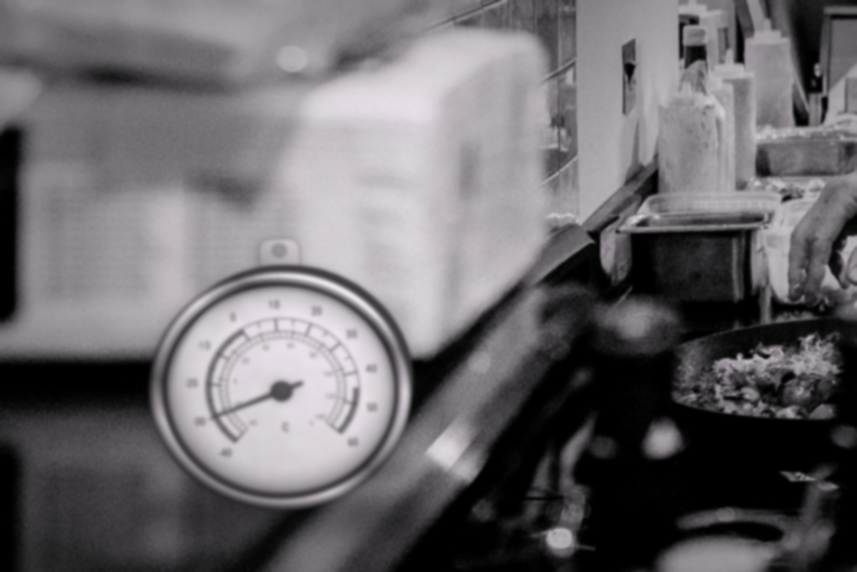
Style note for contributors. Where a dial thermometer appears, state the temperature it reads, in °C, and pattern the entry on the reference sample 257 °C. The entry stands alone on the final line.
-30 °C
